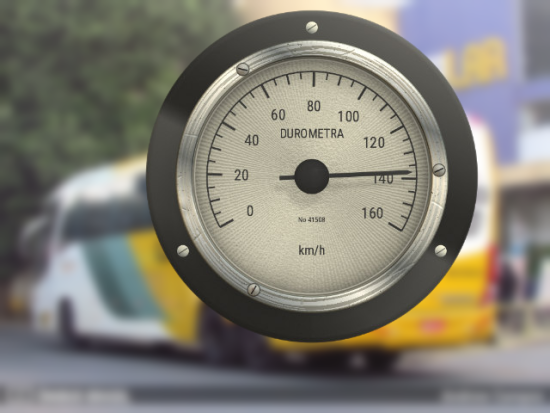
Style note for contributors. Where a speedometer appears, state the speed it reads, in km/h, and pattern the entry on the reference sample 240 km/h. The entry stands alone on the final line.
137.5 km/h
